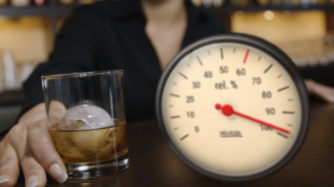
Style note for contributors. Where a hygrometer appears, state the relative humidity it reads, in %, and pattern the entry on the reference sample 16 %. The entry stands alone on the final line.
97.5 %
